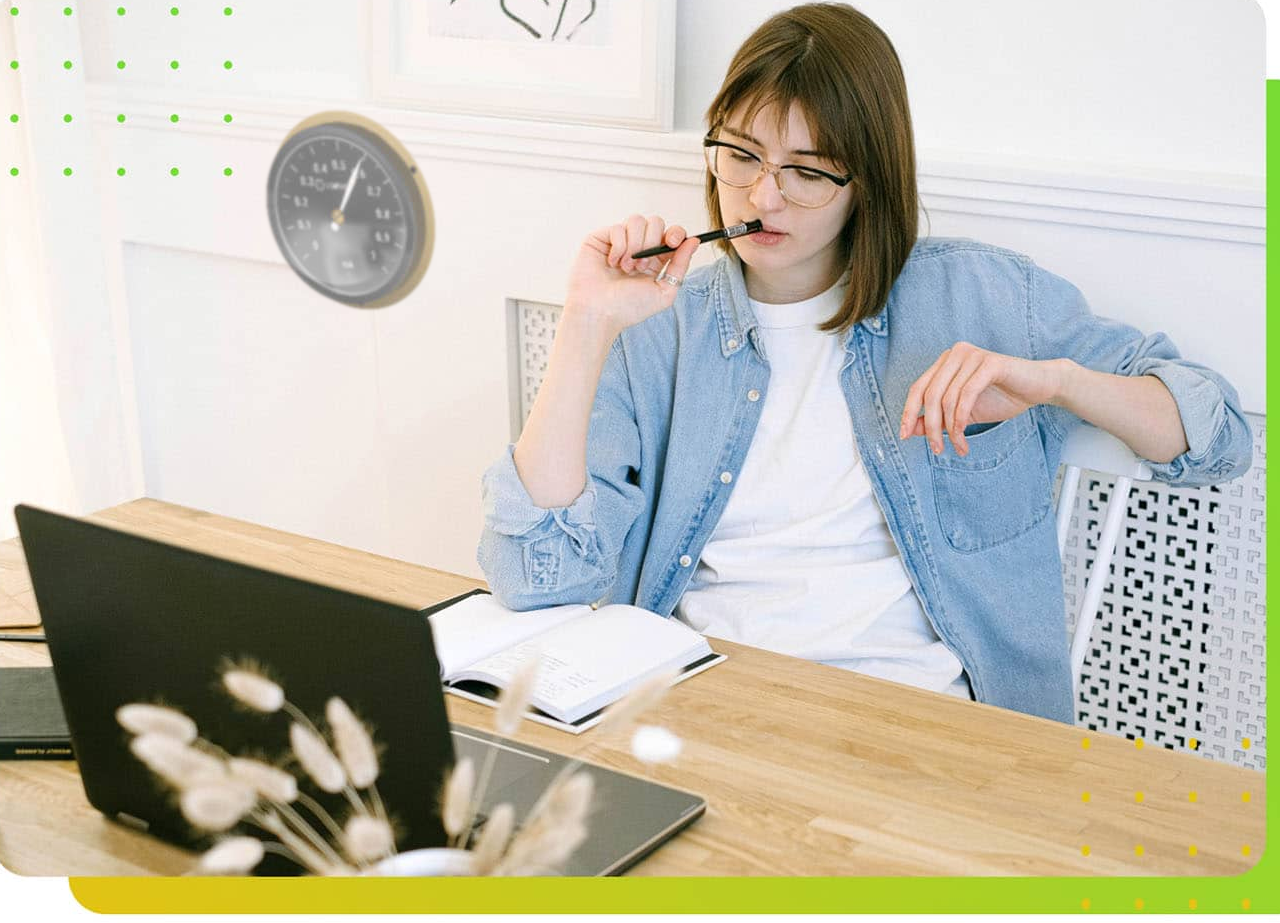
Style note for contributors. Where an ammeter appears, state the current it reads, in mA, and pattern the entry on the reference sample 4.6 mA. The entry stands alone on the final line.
0.6 mA
